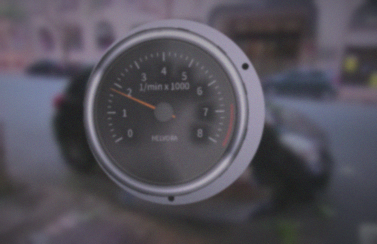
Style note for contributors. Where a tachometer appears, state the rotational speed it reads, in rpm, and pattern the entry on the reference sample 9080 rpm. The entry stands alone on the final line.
1800 rpm
